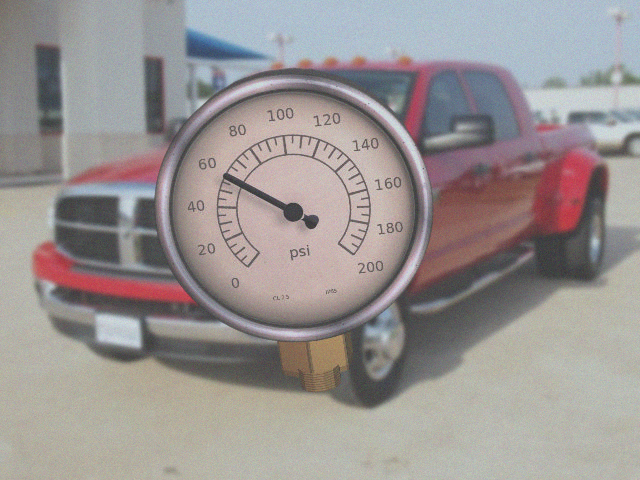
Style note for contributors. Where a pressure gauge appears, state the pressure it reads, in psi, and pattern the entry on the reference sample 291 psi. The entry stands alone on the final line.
60 psi
